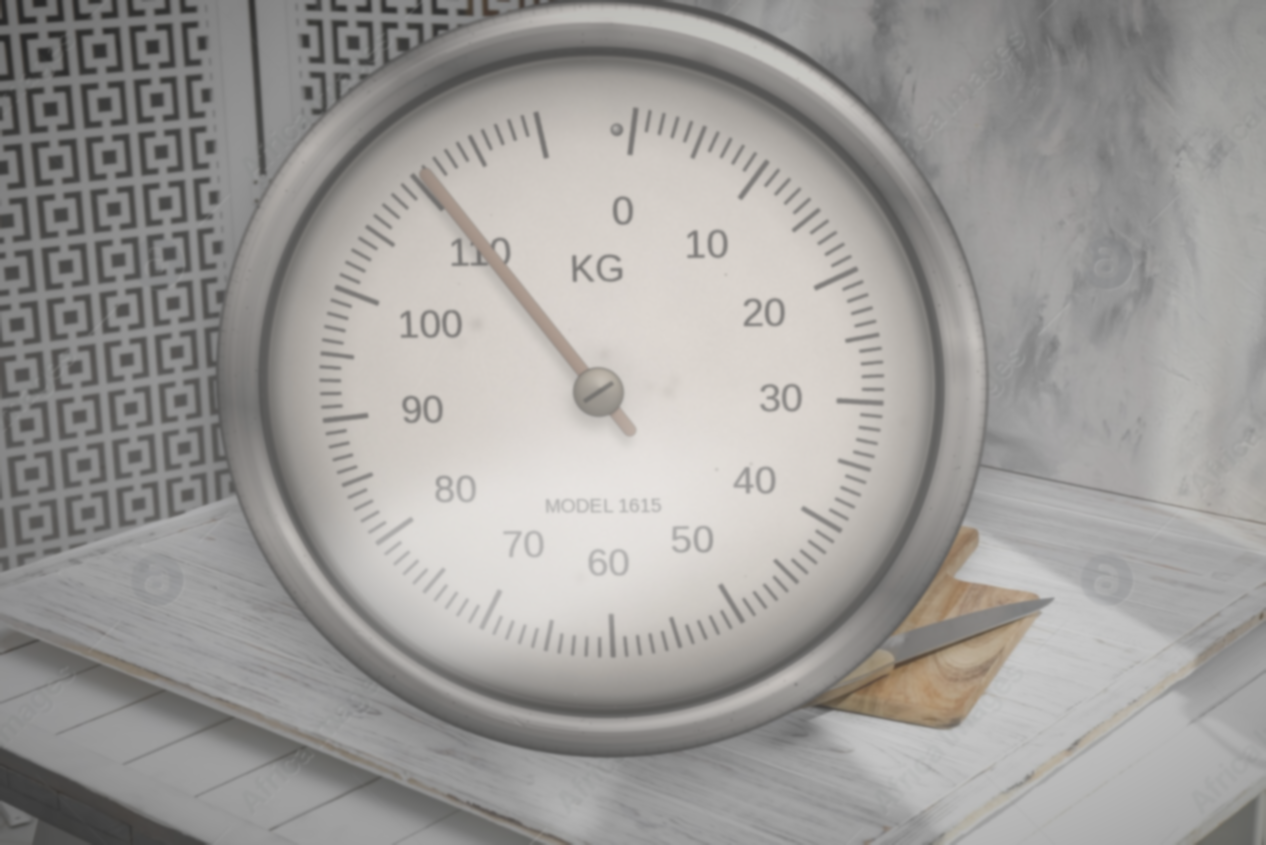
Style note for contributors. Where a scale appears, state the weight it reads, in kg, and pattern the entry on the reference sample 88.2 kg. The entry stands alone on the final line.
111 kg
